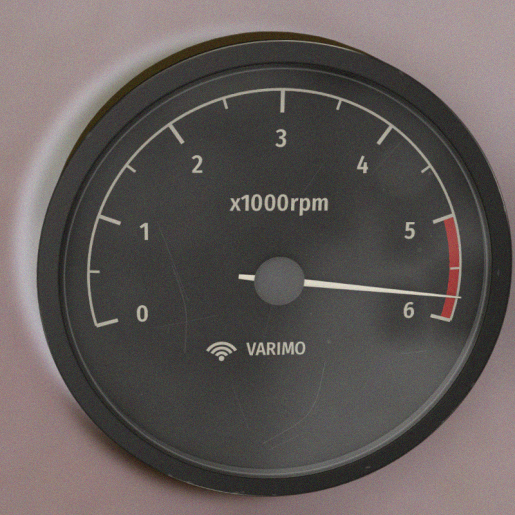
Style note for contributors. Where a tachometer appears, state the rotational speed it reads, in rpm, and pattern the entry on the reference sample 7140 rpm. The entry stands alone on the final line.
5750 rpm
